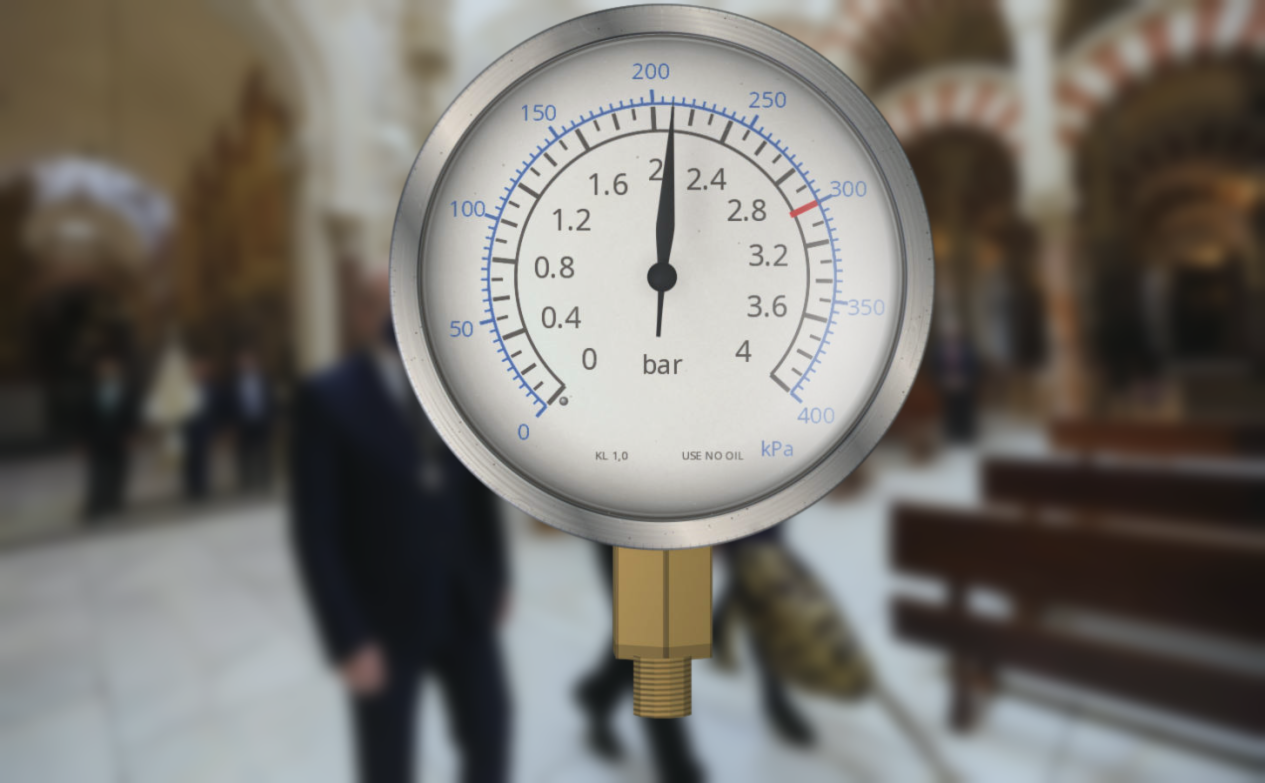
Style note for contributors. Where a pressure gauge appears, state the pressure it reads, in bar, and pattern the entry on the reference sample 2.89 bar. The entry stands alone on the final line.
2.1 bar
